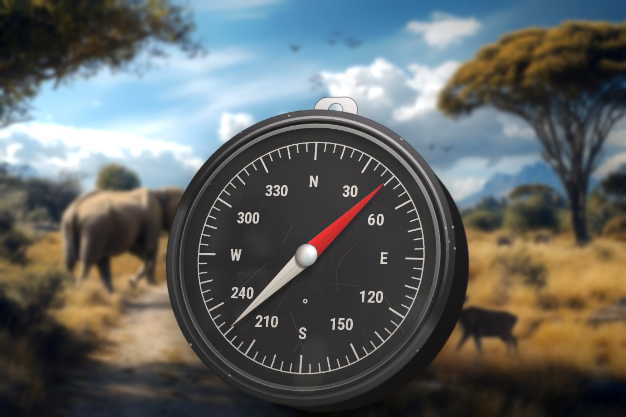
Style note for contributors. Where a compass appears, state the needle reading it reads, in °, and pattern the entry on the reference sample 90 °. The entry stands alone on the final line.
45 °
